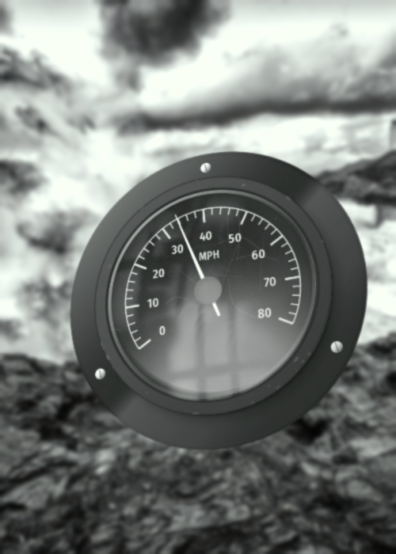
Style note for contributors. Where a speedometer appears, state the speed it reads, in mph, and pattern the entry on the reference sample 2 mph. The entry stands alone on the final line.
34 mph
